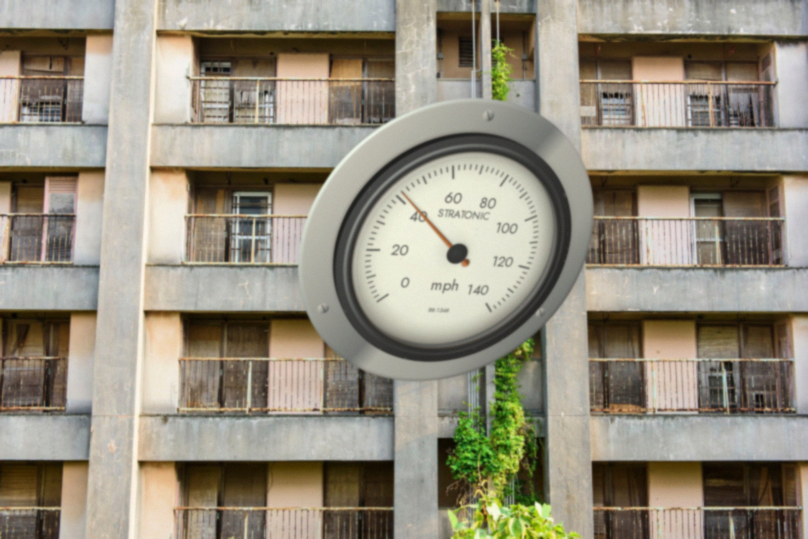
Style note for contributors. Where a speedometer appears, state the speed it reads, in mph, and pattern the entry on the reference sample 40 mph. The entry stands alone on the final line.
42 mph
